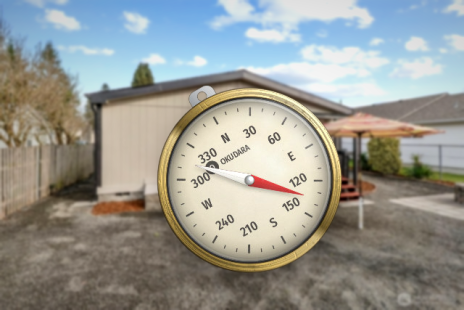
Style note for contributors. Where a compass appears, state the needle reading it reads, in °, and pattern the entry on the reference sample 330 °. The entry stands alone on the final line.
135 °
